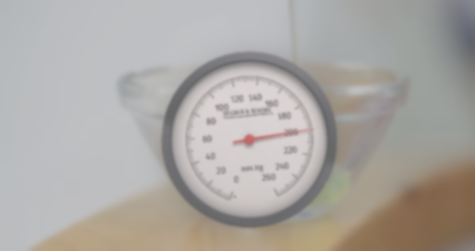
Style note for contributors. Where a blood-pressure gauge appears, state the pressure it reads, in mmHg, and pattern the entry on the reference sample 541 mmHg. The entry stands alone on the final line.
200 mmHg
